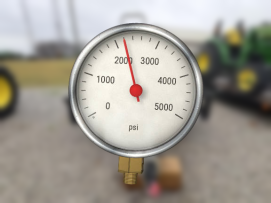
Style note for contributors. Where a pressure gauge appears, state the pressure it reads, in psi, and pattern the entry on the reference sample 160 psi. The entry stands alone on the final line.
2200 psi
